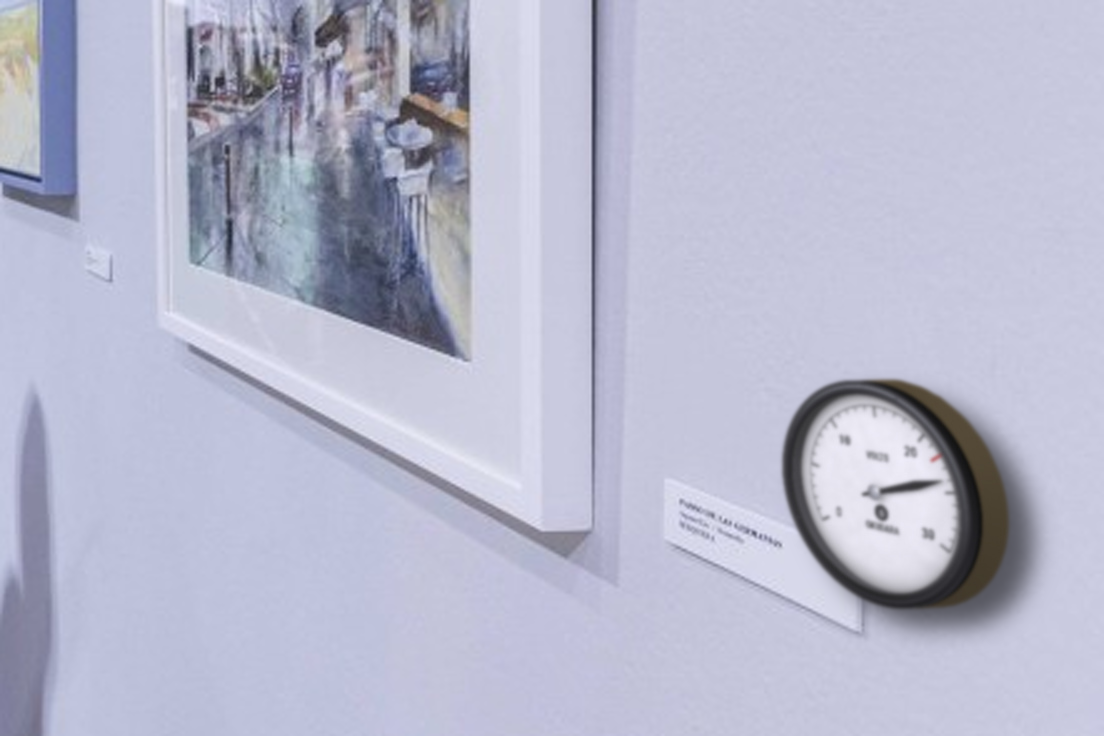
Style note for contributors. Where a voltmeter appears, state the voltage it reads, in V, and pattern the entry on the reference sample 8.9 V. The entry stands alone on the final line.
24 V
